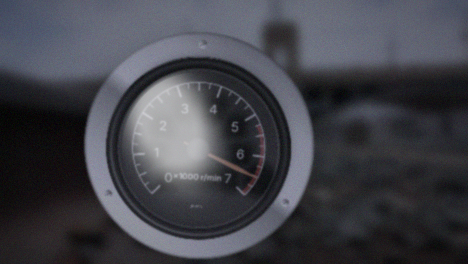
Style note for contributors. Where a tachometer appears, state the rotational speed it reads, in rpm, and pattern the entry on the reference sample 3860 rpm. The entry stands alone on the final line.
6500 rpm
